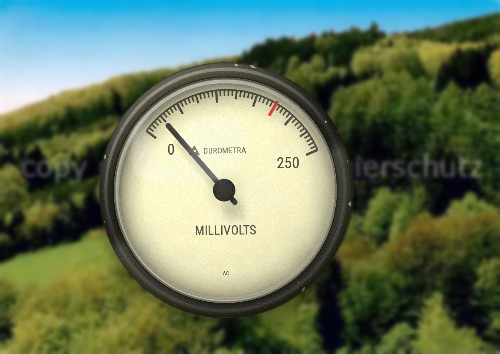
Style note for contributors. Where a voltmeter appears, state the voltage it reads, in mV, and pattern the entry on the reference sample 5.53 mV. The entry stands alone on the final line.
25 mV
